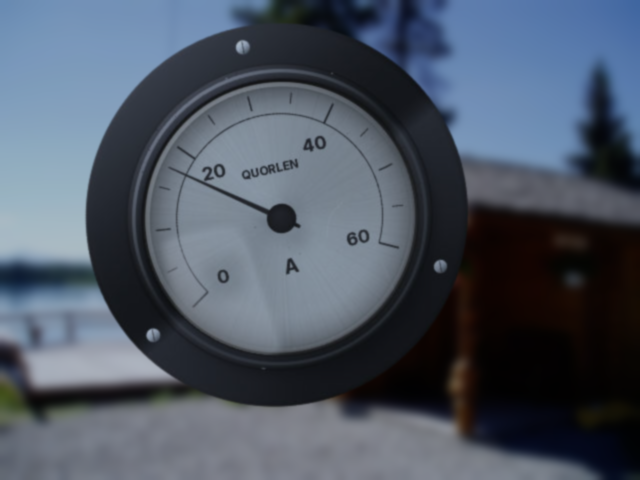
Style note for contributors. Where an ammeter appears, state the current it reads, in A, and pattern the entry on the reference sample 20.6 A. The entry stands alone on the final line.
17.5 A
